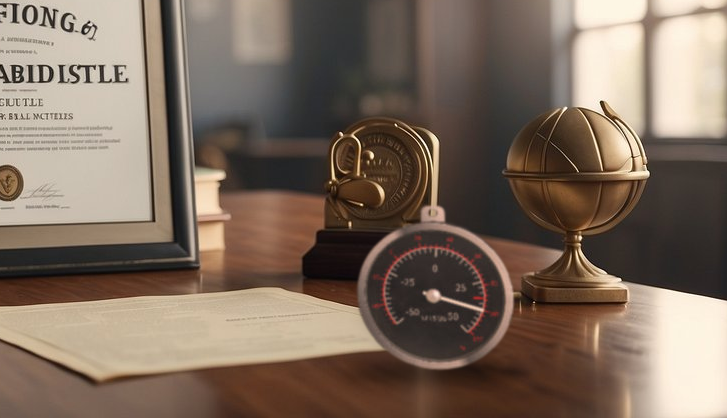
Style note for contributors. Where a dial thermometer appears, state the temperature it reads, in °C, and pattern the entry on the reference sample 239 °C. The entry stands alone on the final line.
37.5 °C
